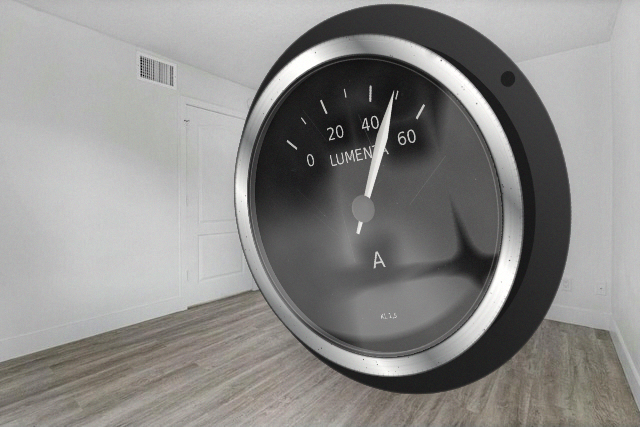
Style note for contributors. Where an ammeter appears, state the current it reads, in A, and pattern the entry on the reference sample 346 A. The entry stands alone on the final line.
50 A
